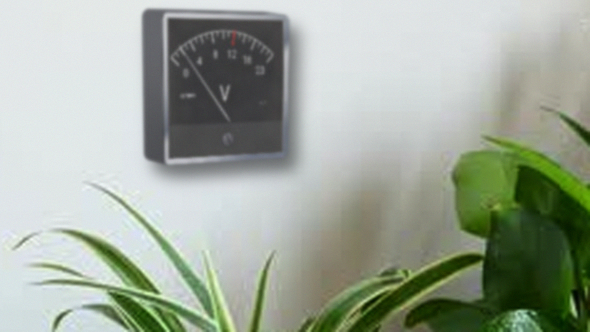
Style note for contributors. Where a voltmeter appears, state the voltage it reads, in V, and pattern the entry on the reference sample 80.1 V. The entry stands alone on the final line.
2 V
